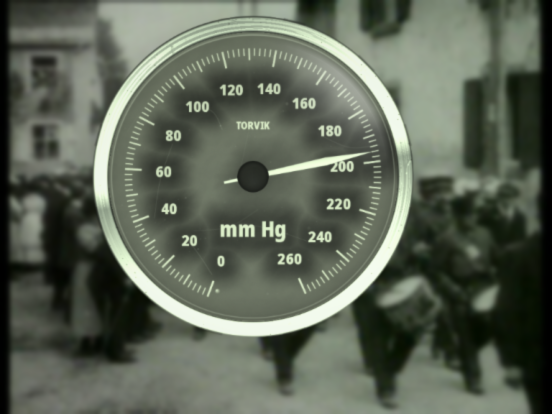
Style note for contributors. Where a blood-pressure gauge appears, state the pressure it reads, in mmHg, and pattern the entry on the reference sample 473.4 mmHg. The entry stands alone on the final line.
196 mmHg
